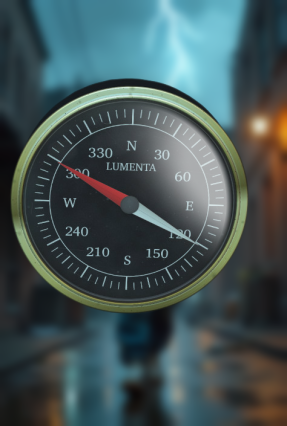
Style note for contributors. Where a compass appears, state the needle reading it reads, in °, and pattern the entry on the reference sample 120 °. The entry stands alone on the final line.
300 °
